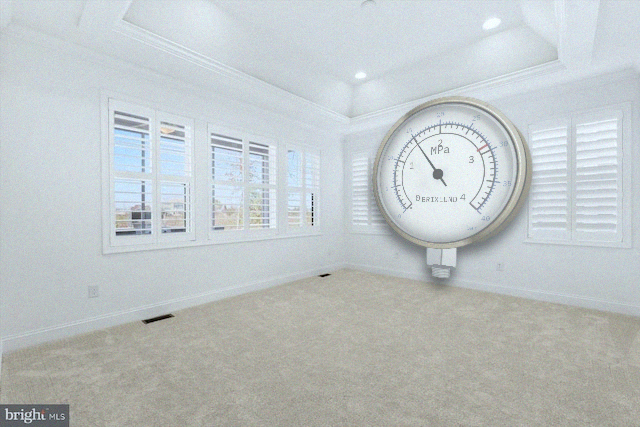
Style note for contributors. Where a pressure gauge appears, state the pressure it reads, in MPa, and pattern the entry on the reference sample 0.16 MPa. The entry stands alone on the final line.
1.5 MPa
